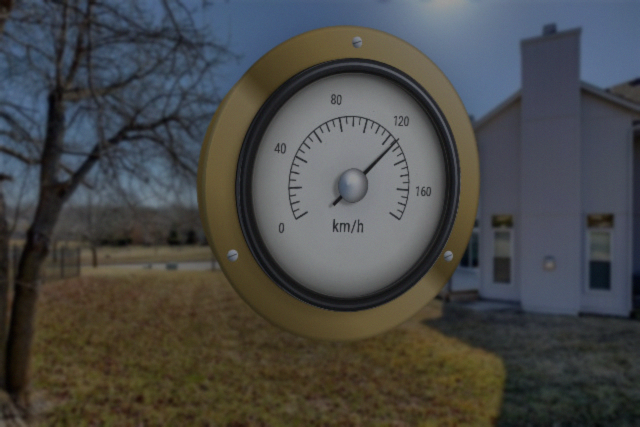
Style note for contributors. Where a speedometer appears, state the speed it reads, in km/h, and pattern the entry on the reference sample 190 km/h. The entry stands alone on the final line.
125 km/h
